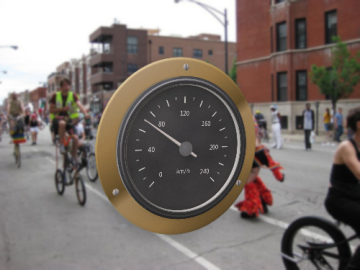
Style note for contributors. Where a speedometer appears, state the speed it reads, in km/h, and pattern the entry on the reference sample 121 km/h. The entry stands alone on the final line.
70 km/h
